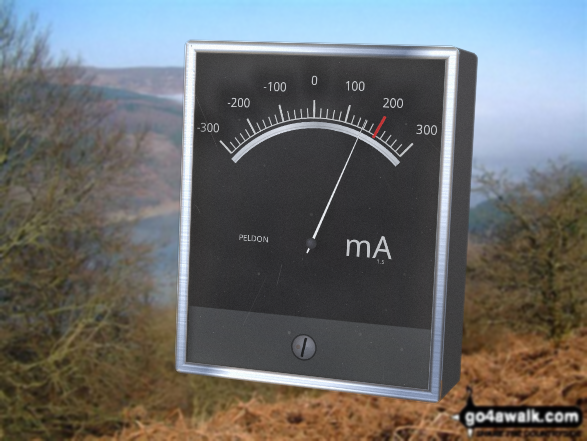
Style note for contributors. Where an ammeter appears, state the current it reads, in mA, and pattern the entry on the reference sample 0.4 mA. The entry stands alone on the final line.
160 mA
